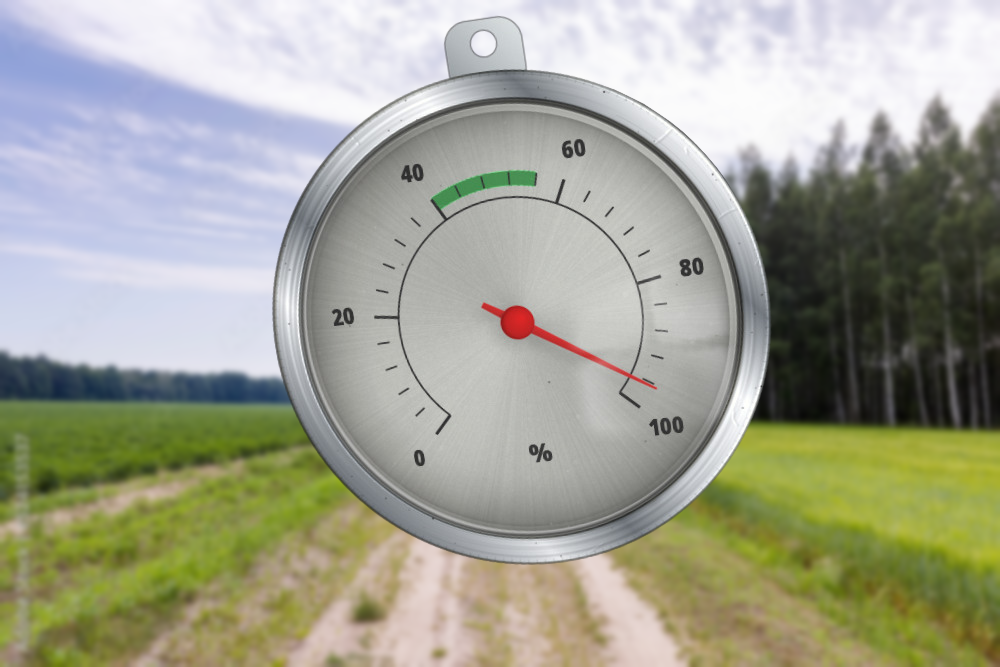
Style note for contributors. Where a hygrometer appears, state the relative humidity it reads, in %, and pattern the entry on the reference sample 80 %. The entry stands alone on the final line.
96 %
